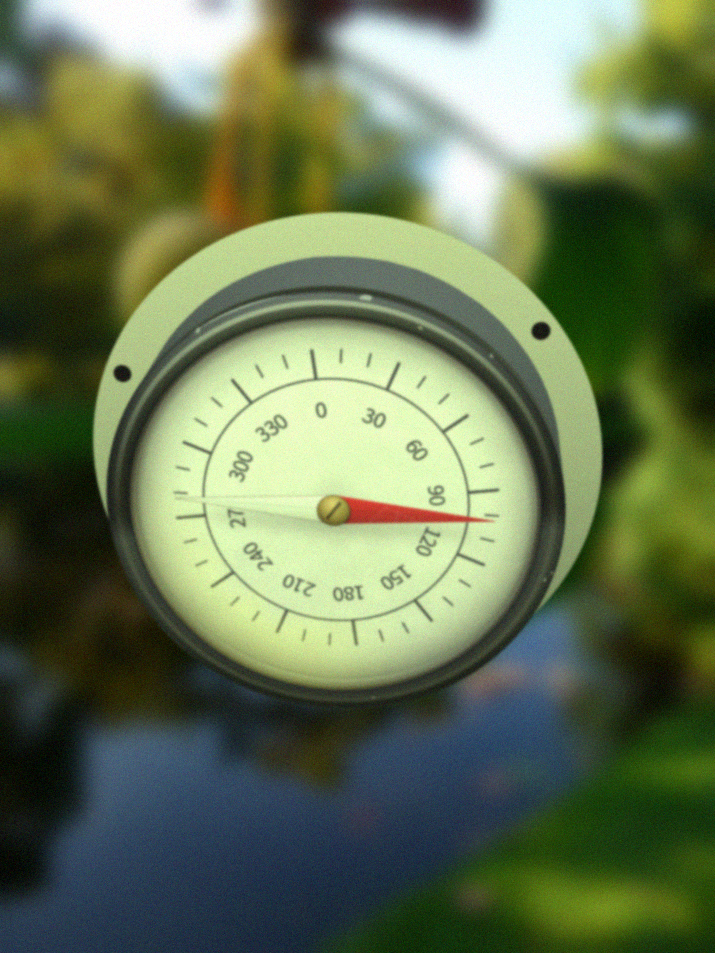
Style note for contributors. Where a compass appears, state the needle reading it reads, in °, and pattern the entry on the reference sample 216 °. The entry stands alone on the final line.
100 °
